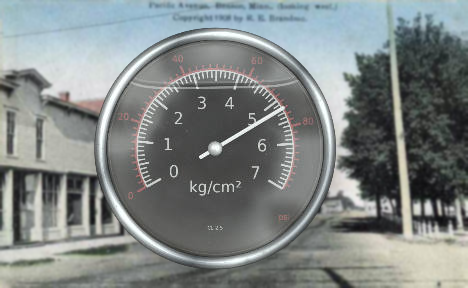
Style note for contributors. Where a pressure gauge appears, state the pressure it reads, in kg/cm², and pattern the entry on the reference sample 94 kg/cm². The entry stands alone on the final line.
5.2 kg/cm²
